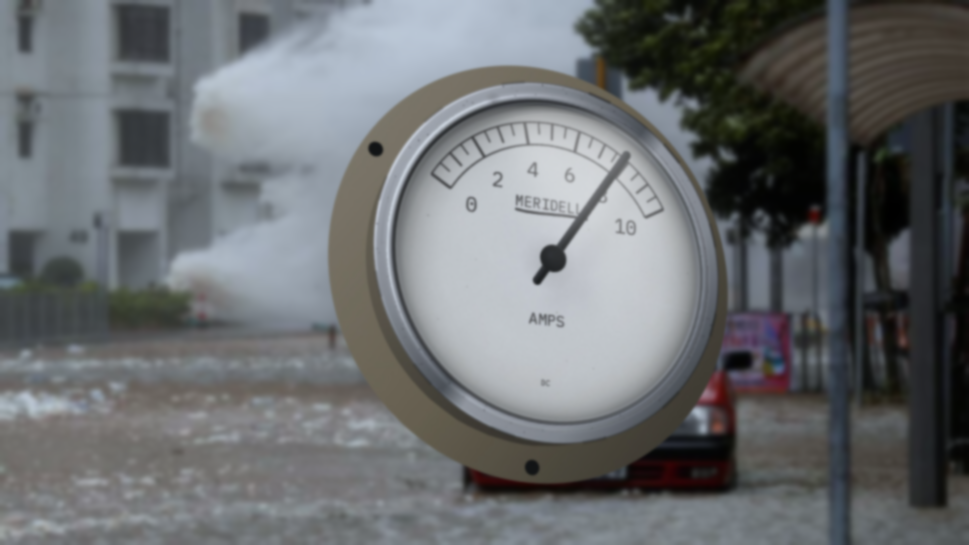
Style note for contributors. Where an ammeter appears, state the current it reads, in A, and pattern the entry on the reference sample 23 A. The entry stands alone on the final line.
7.75 A
